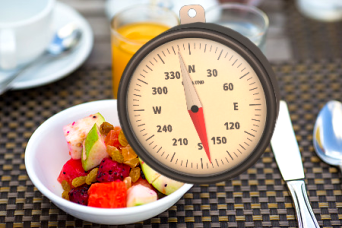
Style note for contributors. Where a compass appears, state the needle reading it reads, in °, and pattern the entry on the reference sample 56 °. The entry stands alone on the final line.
170 °
